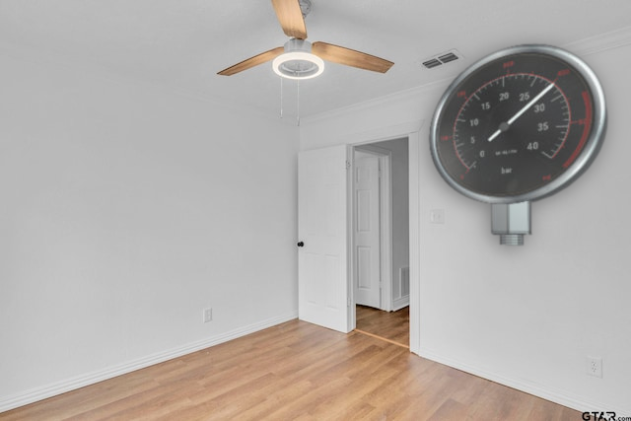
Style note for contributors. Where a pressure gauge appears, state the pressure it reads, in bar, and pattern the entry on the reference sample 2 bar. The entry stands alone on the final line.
28 bar
